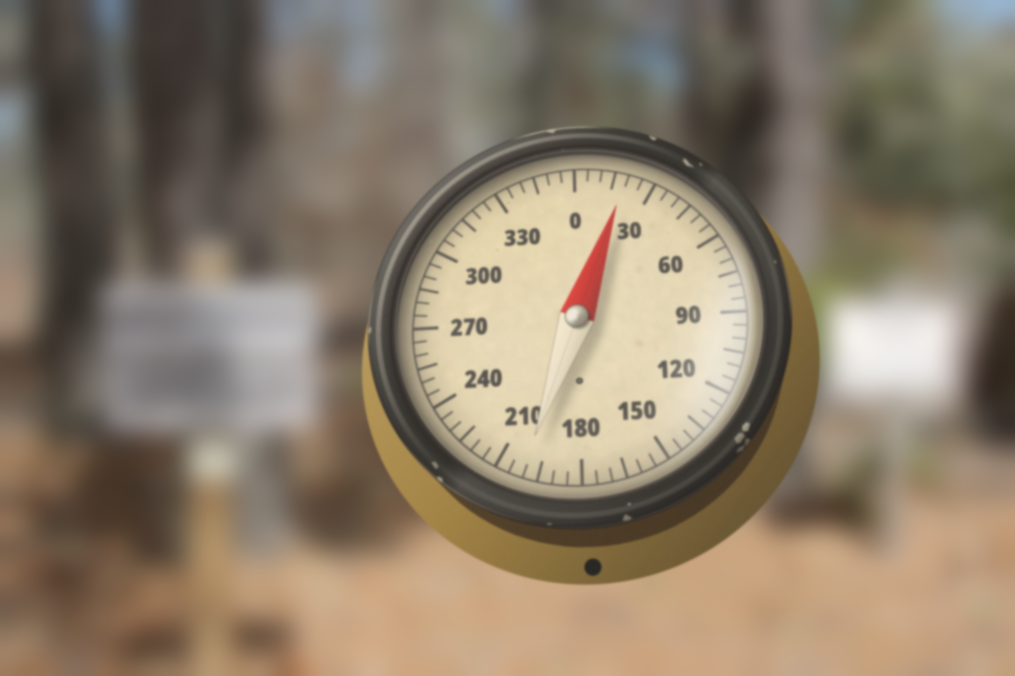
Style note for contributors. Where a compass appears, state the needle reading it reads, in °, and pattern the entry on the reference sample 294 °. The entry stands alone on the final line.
20 °
